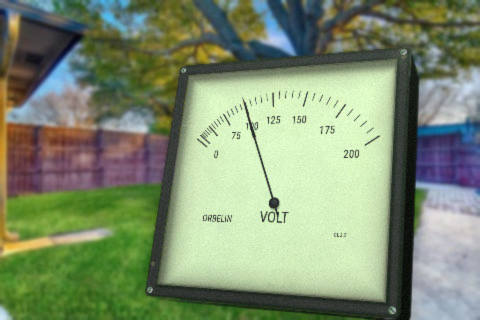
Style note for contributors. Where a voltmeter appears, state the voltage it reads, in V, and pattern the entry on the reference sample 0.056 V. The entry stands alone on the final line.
100 V
